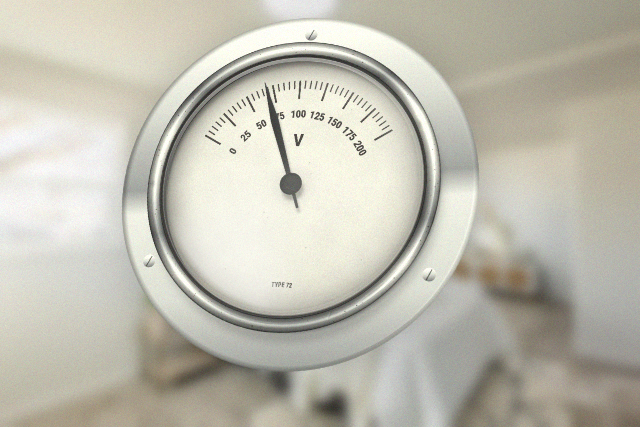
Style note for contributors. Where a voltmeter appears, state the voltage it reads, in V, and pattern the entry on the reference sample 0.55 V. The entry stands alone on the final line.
70 V
